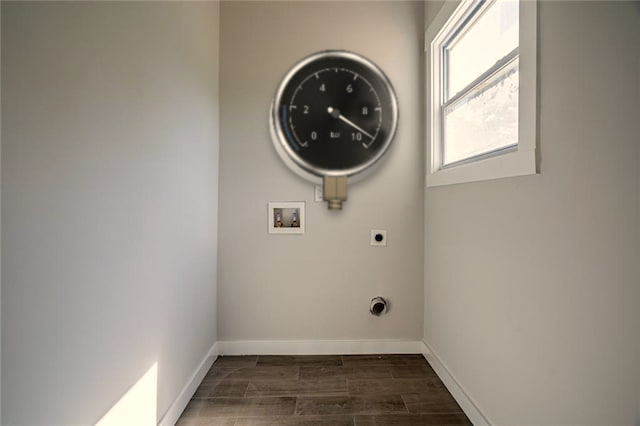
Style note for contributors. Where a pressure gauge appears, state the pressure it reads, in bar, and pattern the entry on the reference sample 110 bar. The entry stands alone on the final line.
9.5 bar
